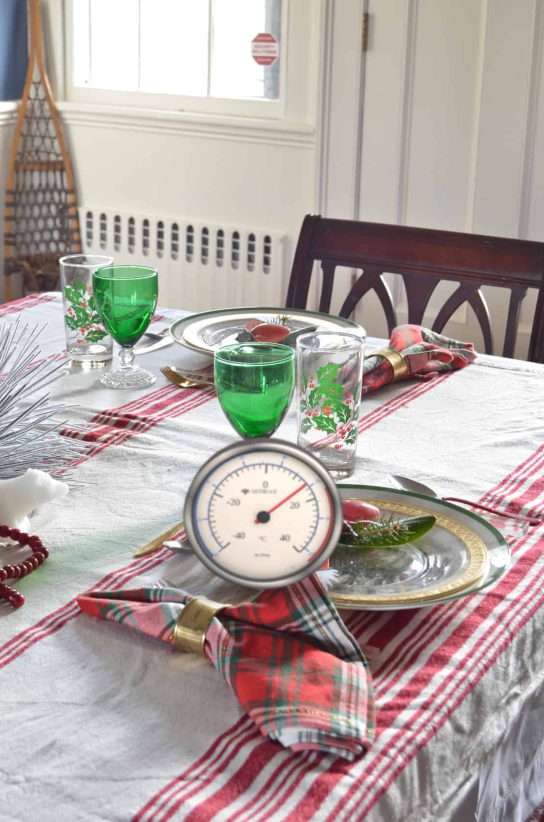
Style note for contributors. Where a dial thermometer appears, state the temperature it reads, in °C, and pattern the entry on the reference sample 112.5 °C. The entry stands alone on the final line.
14 °C
